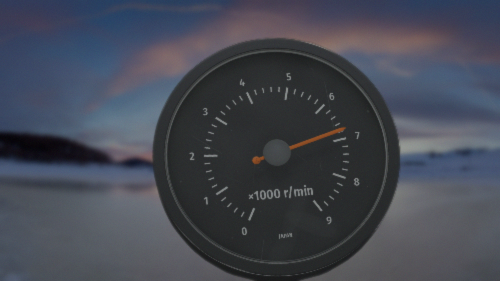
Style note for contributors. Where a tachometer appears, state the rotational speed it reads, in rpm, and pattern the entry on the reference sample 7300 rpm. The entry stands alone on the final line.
6800 rpm
